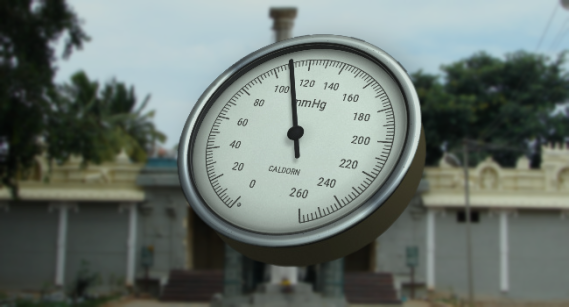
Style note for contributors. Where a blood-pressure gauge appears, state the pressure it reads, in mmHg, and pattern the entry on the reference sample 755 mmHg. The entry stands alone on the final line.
110 mmHg
